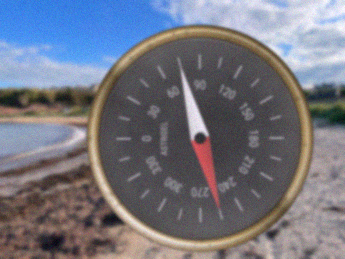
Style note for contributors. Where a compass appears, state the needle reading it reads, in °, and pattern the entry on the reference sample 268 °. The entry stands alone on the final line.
255 °
